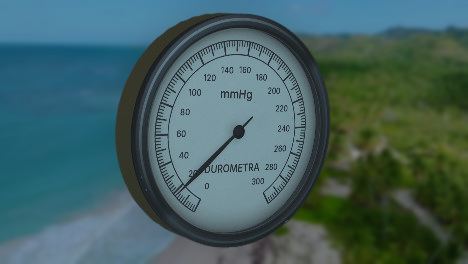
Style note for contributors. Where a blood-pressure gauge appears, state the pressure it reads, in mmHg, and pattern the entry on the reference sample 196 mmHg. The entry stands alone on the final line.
20 mmHg
